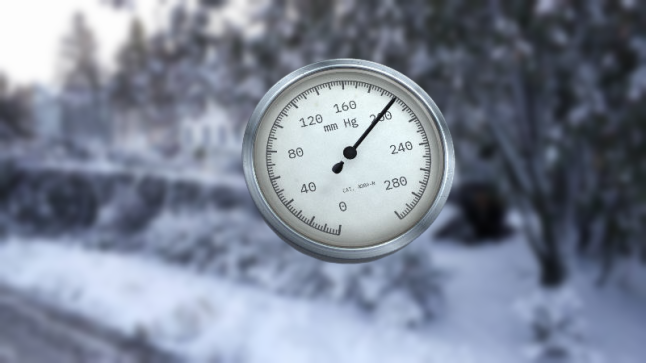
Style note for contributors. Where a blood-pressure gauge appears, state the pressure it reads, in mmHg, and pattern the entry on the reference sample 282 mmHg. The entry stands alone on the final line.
200 mmHg
